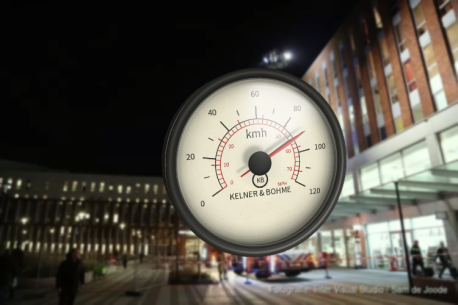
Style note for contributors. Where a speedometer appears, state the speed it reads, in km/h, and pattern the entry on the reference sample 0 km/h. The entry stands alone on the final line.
90 km/h
